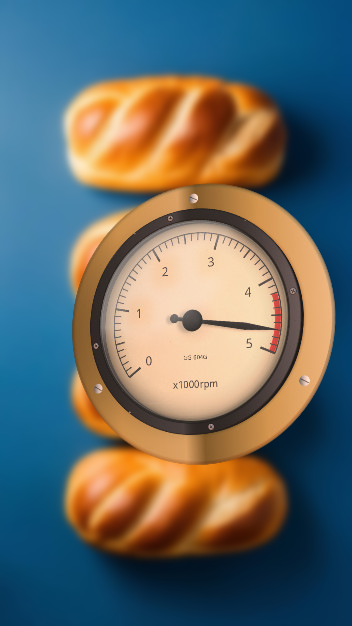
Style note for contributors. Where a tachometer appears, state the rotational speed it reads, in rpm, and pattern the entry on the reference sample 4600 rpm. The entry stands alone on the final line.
4700 rpm
